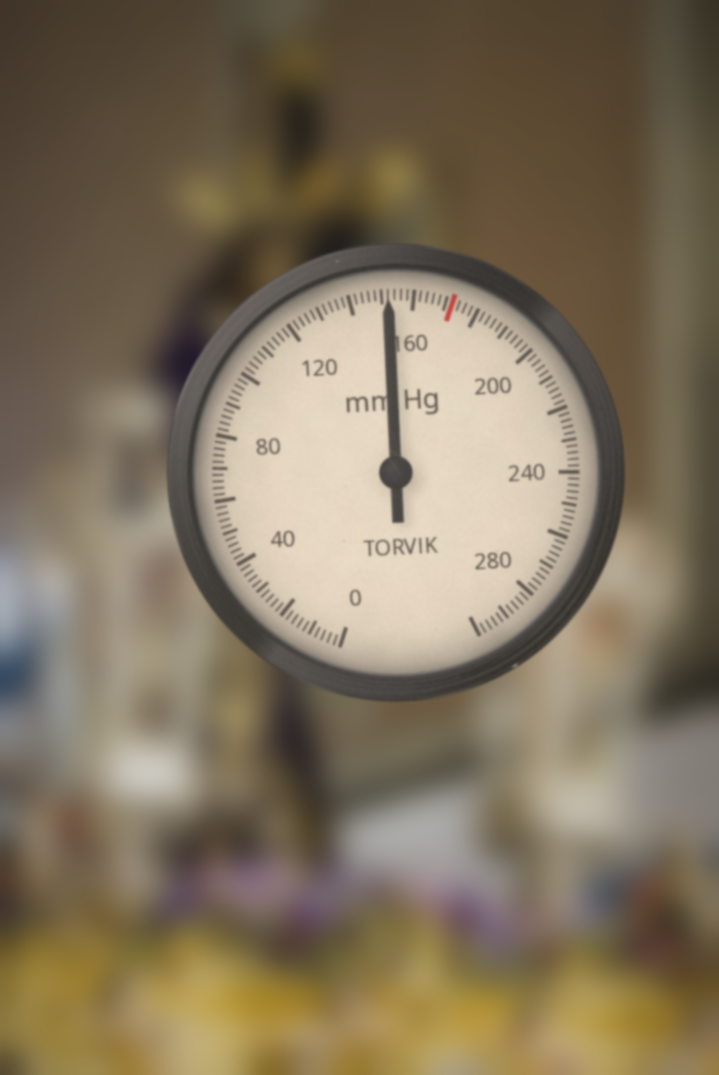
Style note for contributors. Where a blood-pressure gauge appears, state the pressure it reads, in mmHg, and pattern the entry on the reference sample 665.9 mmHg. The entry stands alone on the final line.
152 mmHg
